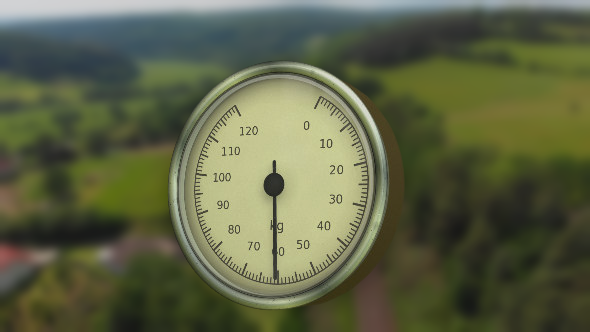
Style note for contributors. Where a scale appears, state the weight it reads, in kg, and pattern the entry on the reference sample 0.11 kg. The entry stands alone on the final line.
60 kg
